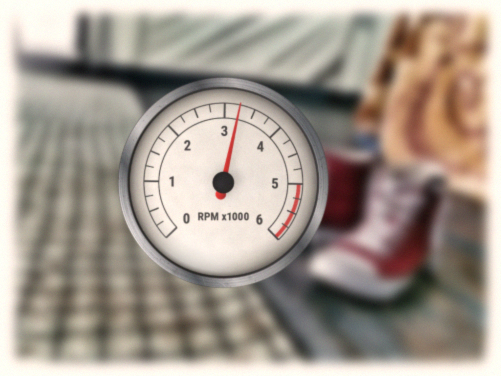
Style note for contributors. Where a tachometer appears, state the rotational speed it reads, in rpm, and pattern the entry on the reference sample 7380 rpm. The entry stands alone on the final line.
3250 rpm
